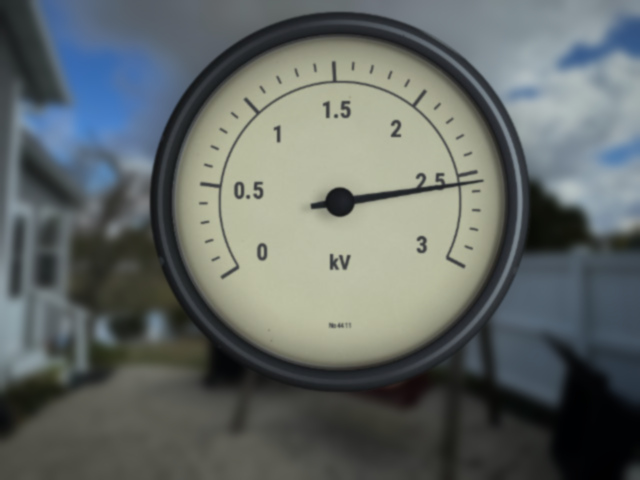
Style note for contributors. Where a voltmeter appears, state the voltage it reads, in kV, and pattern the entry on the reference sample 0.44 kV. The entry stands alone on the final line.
2.55 kV
